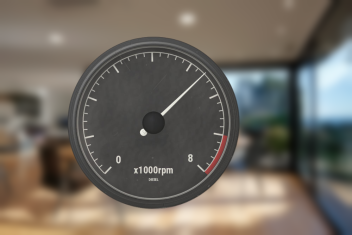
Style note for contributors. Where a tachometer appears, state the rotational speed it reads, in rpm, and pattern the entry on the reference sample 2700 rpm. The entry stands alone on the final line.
5400 rpm
